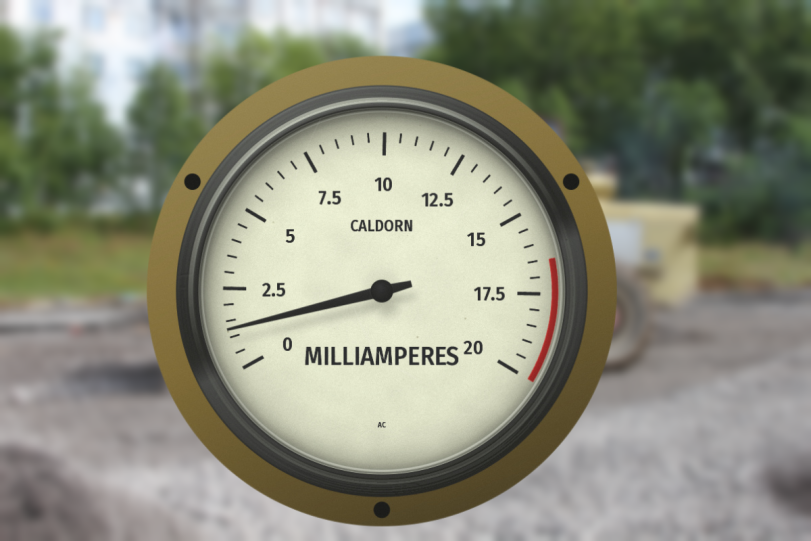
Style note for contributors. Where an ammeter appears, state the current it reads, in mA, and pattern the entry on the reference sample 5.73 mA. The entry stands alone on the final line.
1.25 mA
